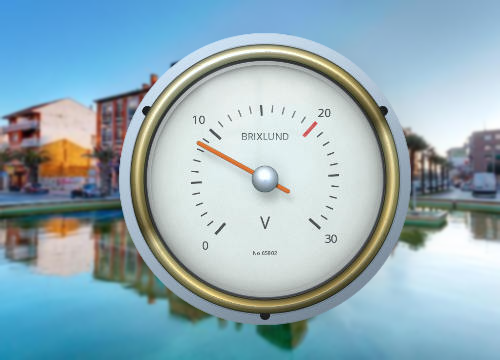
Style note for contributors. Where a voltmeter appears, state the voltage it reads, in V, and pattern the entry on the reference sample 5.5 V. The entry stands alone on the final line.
8.5 V
